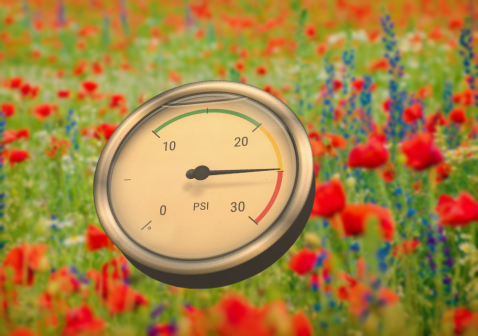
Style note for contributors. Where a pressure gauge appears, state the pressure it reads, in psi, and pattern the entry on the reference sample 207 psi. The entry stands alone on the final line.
25 psi
